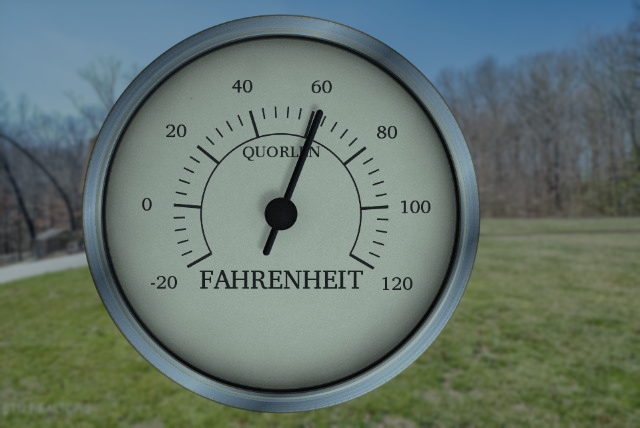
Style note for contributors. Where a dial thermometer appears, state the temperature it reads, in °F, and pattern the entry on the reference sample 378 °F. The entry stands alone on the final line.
62 °F
